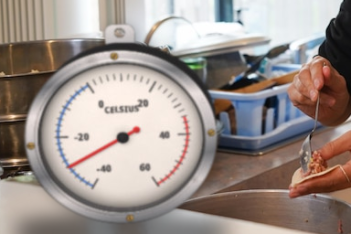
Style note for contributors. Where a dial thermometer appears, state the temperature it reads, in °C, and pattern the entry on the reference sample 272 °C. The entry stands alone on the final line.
-30 °C
